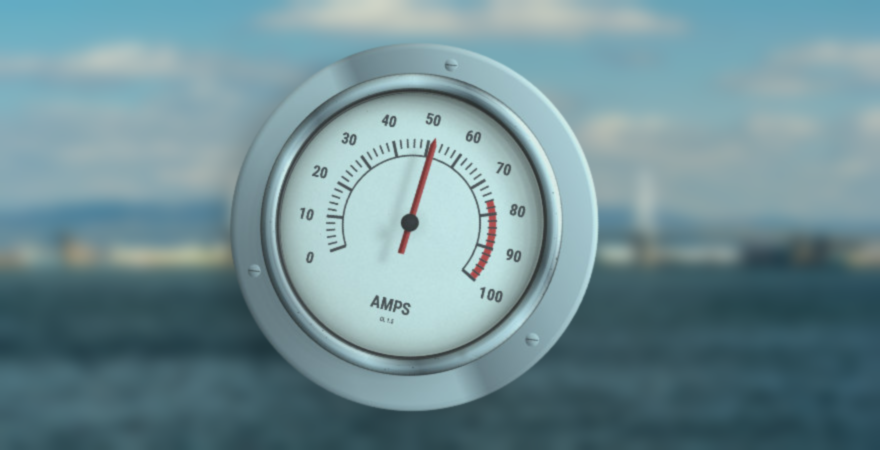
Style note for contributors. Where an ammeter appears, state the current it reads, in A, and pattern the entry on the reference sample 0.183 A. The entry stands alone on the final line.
52 A
